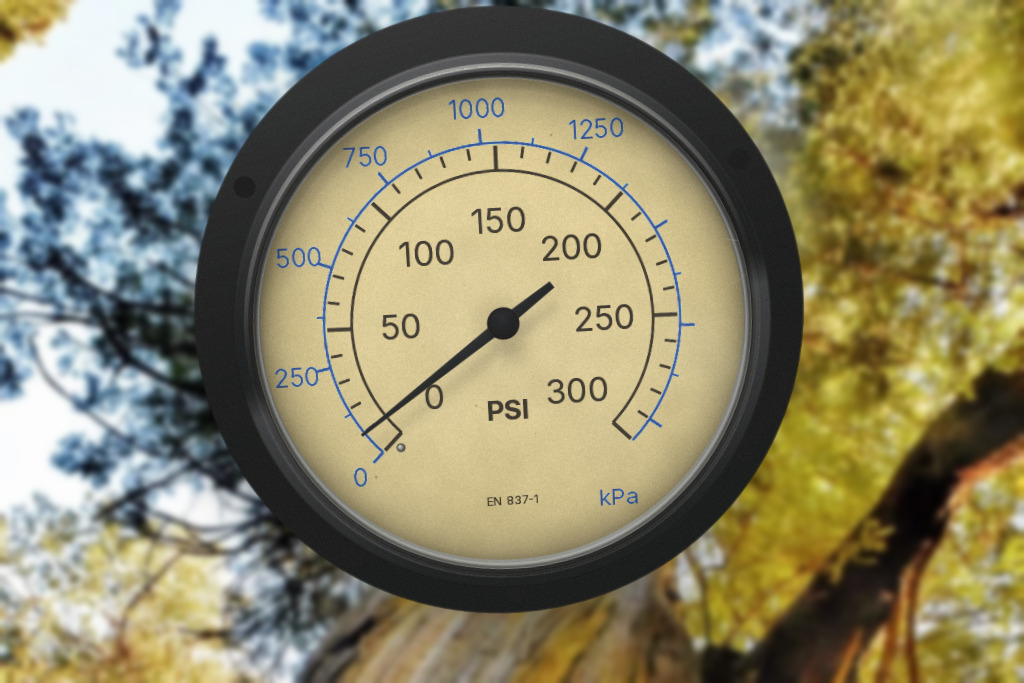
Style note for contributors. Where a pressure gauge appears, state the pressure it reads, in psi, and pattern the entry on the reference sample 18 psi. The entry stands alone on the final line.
10 psi
